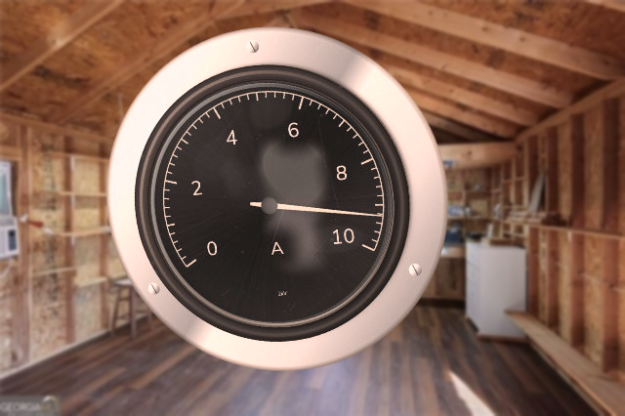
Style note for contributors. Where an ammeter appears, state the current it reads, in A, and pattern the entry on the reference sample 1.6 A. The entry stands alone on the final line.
9.2 A
